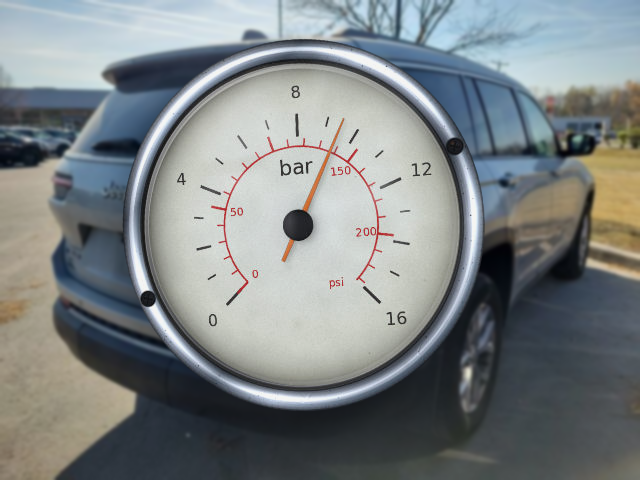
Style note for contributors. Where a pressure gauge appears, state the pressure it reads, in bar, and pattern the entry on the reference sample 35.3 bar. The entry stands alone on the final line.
9.5 bar
